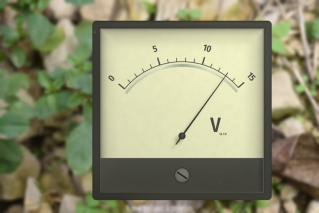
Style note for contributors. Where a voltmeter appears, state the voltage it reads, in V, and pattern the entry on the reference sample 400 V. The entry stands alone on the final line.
13 V
